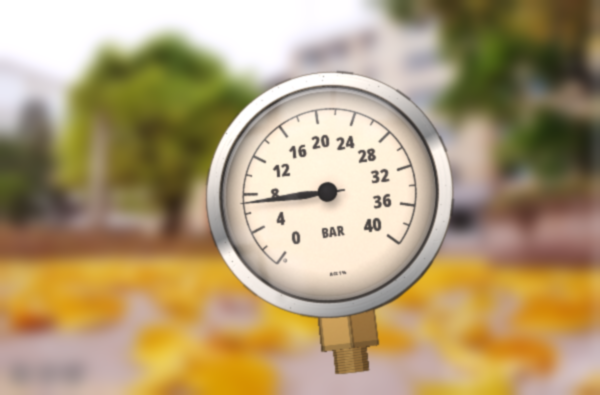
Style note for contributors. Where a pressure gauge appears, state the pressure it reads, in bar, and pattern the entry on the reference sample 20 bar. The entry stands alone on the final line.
7 bar
